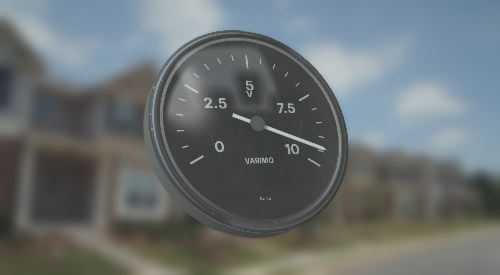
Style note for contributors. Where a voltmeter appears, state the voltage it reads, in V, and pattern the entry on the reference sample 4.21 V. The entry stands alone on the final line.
9.5 V
